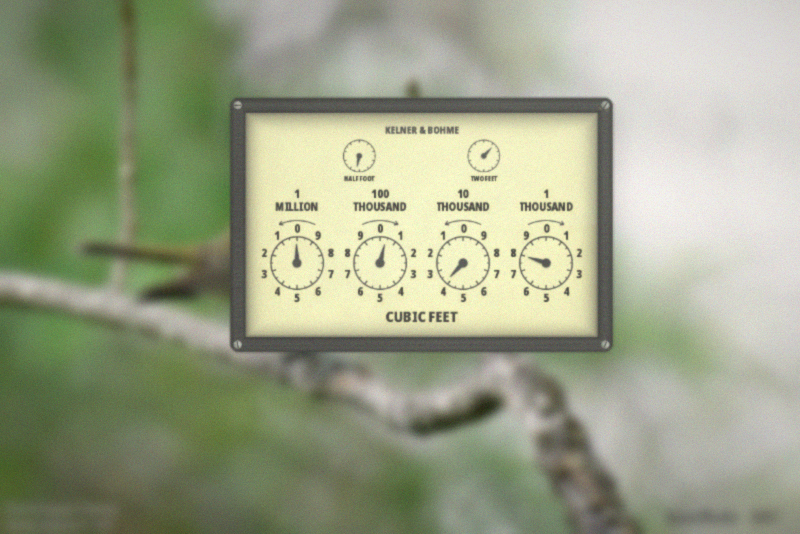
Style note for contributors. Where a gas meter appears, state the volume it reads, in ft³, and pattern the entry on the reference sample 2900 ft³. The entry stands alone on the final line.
3800 ft³
